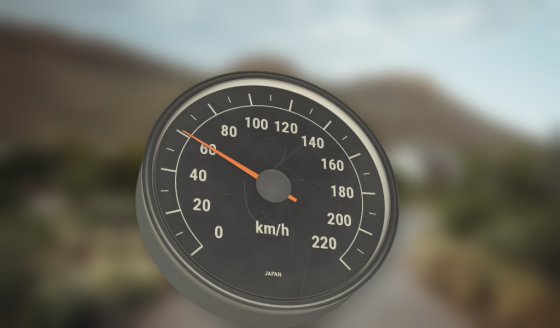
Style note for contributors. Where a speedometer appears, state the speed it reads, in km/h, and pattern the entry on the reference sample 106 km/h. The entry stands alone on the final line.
60 km/h
